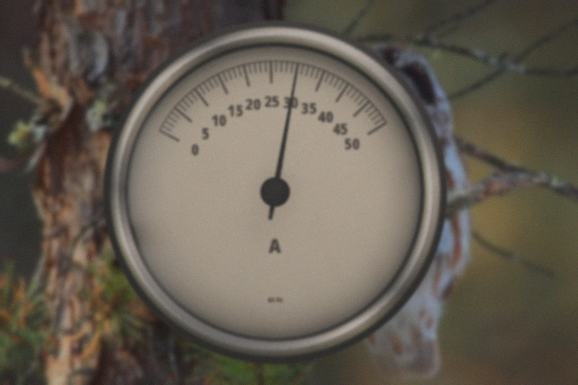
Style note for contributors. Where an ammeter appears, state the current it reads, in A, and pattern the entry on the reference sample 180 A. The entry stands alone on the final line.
30 A
